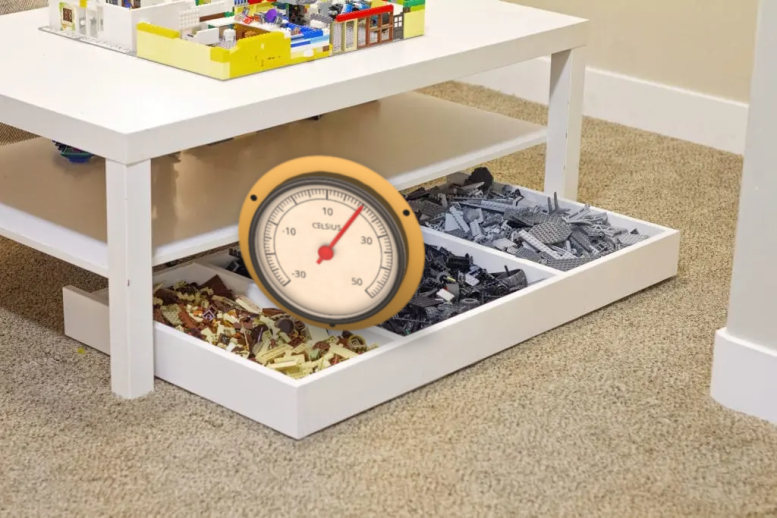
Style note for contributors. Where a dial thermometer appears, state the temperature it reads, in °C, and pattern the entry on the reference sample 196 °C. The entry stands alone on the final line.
20 °C
